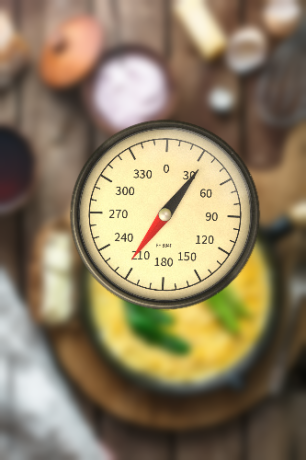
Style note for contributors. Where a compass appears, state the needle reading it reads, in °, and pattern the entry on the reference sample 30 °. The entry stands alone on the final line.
215 °
